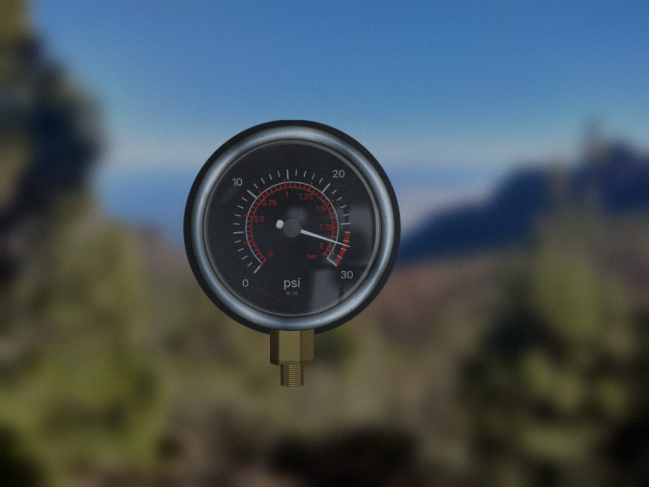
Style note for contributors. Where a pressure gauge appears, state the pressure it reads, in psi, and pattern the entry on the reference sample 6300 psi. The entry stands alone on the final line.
27.5 psi
